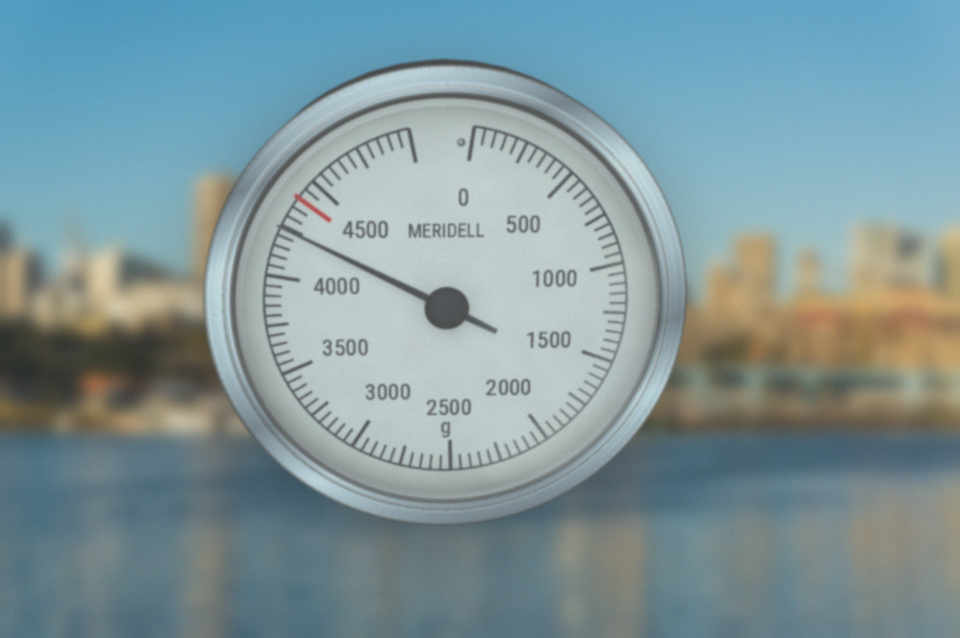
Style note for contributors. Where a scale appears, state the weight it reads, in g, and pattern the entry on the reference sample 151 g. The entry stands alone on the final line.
4250 g
